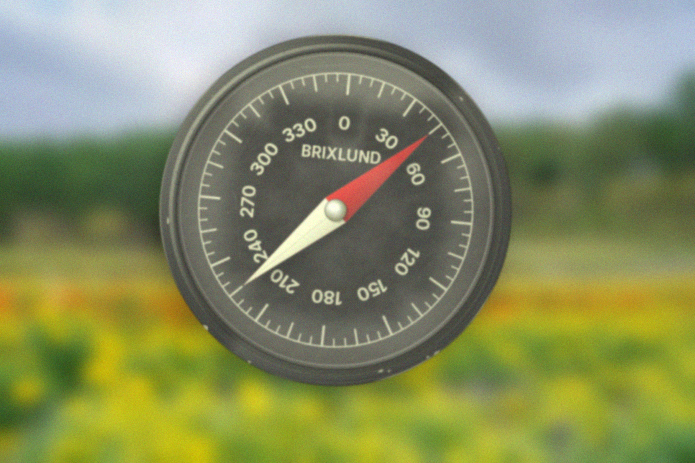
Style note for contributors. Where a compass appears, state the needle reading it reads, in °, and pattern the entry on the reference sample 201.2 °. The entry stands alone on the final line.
45 °
